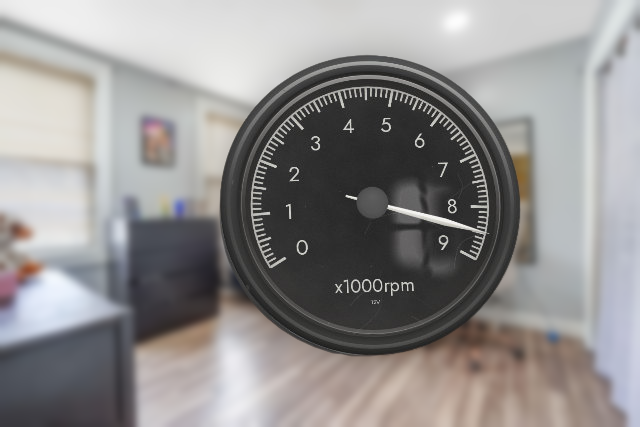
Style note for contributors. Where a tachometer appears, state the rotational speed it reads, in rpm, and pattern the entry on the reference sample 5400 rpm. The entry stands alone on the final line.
8500 rpm
